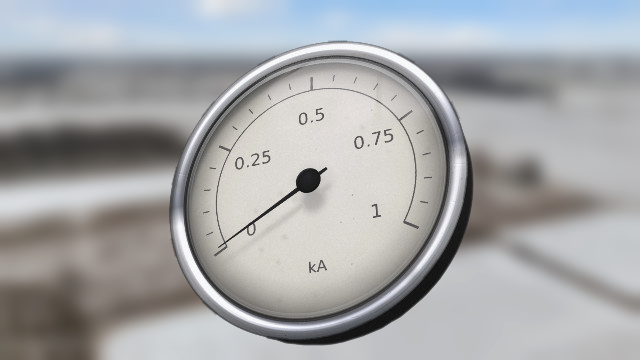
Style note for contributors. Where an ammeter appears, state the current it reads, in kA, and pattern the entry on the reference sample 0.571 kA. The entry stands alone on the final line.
0 kA
